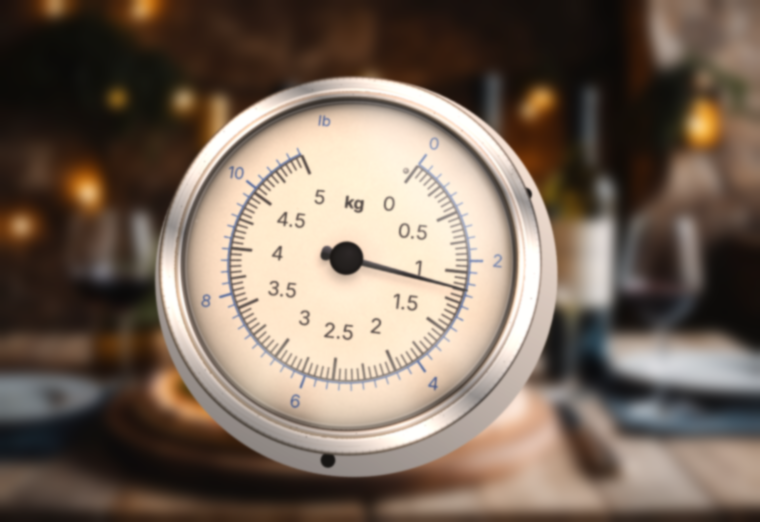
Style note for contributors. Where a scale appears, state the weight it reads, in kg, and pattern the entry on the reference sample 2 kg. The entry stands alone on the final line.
1.15 kg
